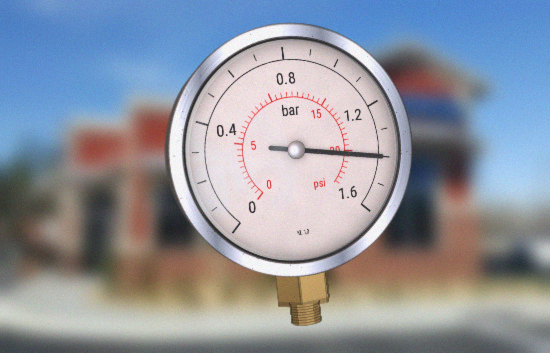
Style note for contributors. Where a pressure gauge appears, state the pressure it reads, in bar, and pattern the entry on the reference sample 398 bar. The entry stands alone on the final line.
1.4 bar
